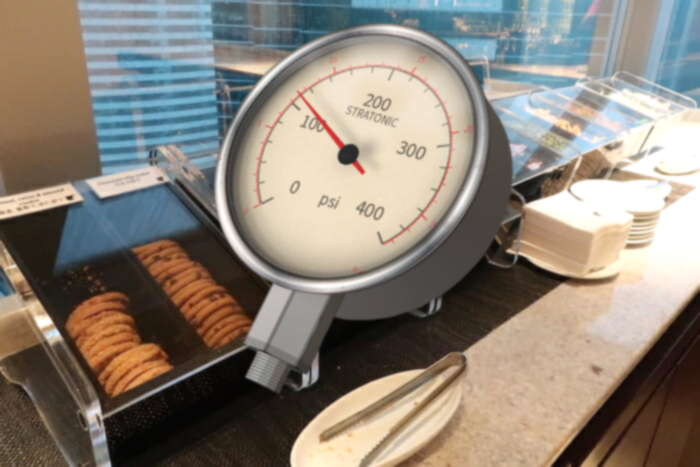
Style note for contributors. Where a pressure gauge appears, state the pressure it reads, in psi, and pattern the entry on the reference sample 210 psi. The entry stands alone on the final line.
110 psi
